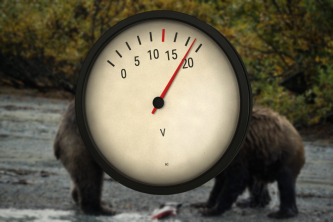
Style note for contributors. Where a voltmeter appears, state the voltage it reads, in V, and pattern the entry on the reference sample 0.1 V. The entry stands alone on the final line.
18.75 V
